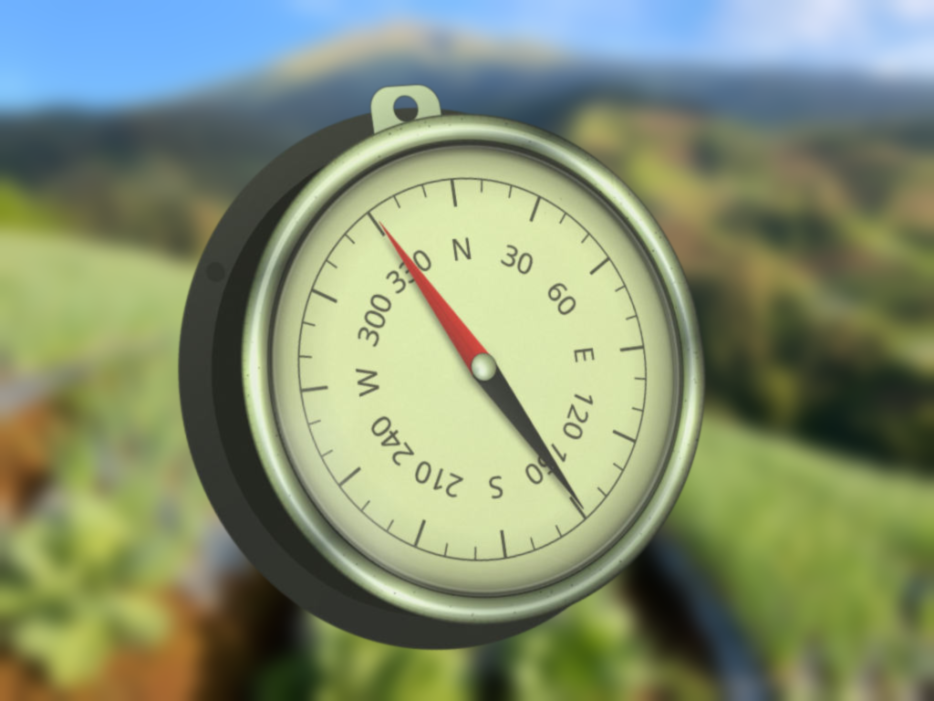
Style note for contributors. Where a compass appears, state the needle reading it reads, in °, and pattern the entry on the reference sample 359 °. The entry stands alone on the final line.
330 °
